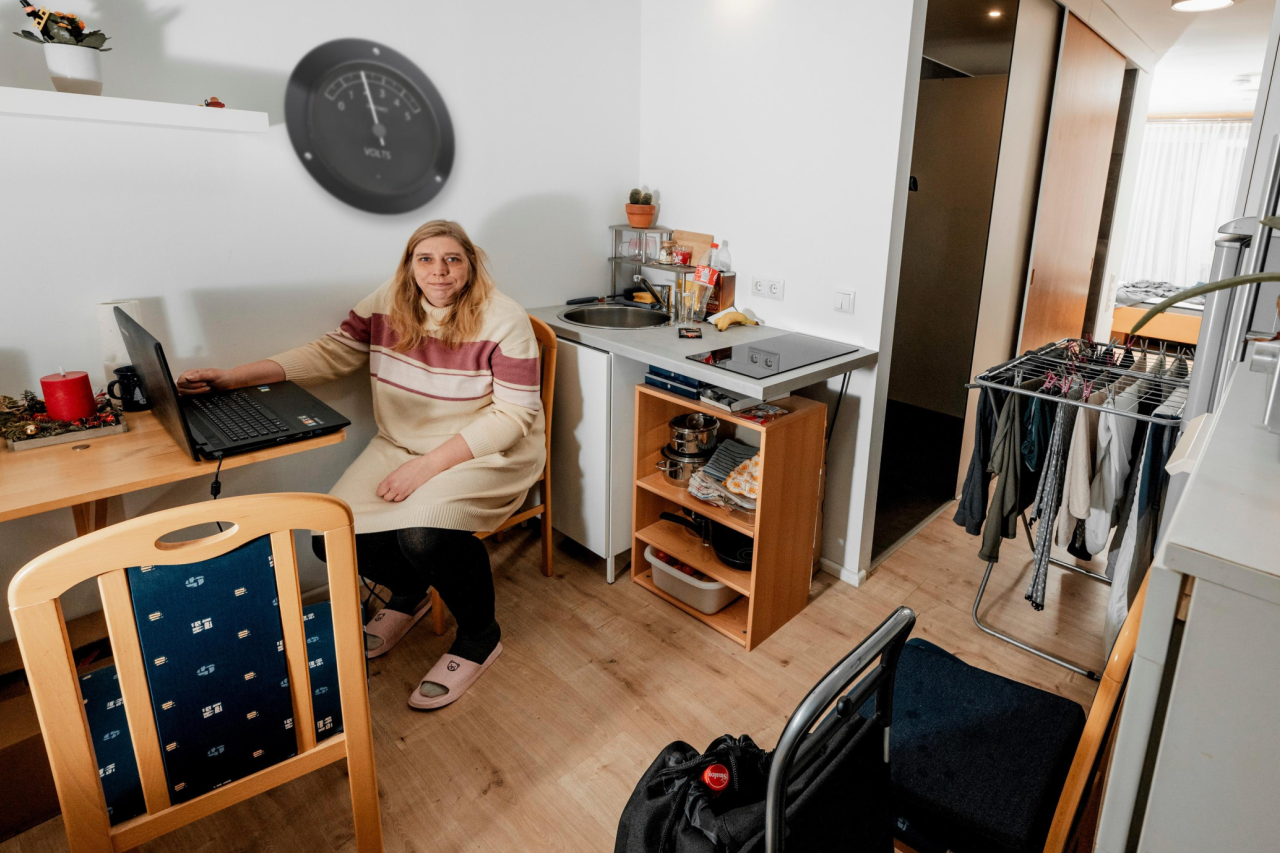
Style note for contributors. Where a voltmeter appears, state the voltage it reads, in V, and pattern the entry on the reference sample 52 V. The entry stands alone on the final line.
2 V
